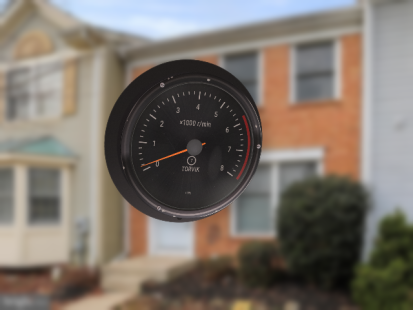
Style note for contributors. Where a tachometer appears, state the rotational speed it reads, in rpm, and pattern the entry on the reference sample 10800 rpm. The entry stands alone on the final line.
200 rpm
